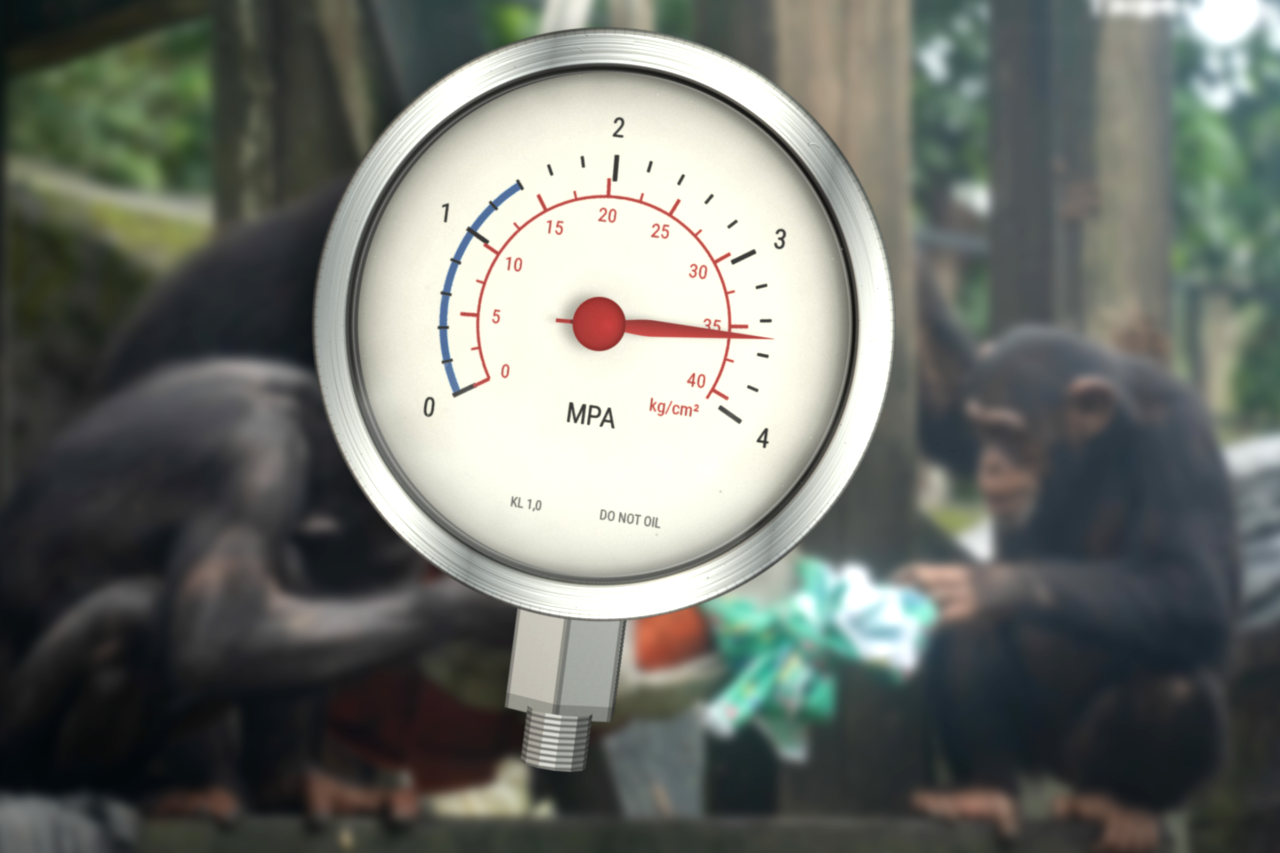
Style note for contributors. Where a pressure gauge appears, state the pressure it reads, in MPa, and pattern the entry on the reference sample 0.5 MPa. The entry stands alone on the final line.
3.5 MPa
